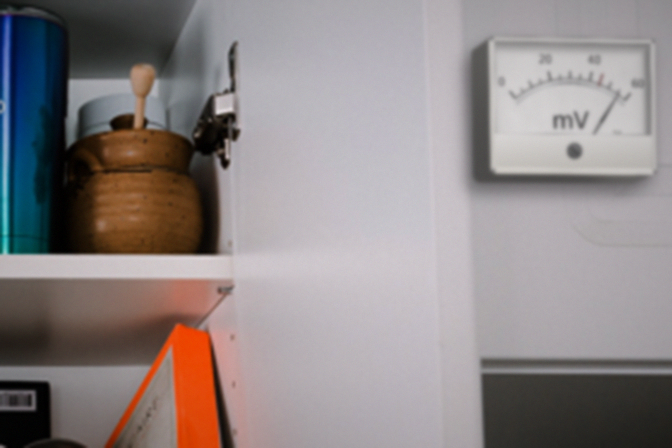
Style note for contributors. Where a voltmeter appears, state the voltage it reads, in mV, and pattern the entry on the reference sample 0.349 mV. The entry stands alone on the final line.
55 mV
